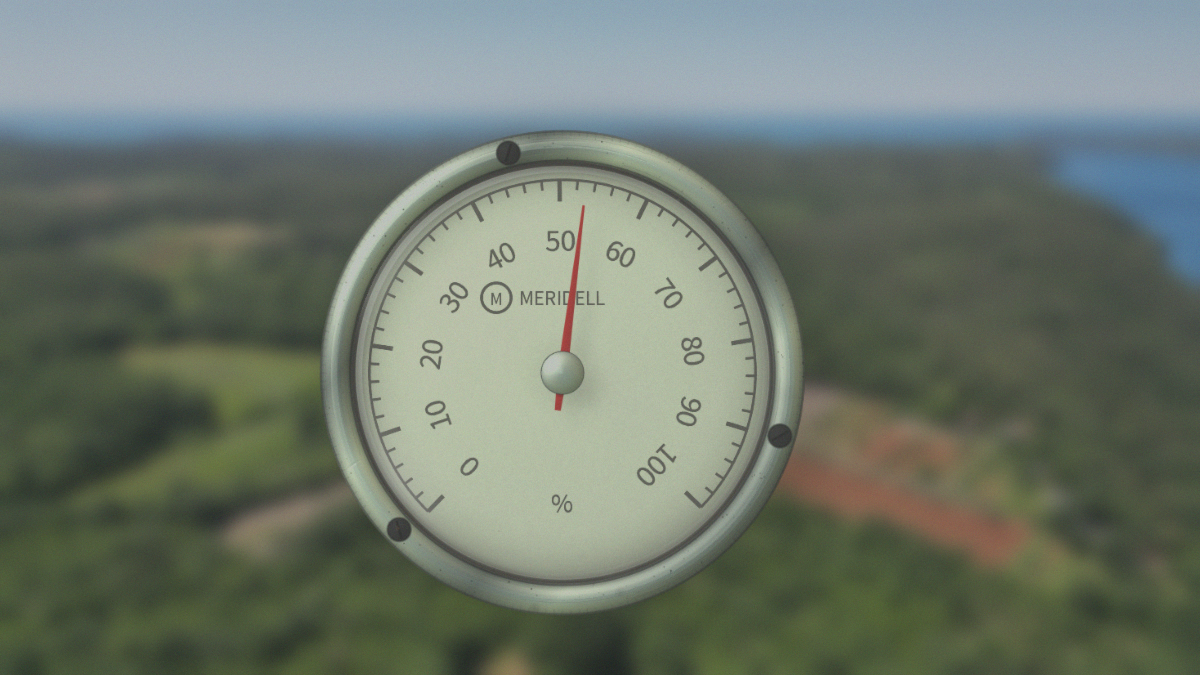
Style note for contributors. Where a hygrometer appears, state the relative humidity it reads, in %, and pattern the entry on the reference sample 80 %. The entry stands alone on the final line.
53 %
